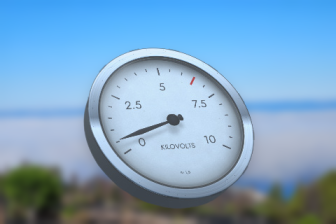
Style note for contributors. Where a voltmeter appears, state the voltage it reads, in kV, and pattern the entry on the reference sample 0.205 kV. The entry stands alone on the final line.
0.5 kV
